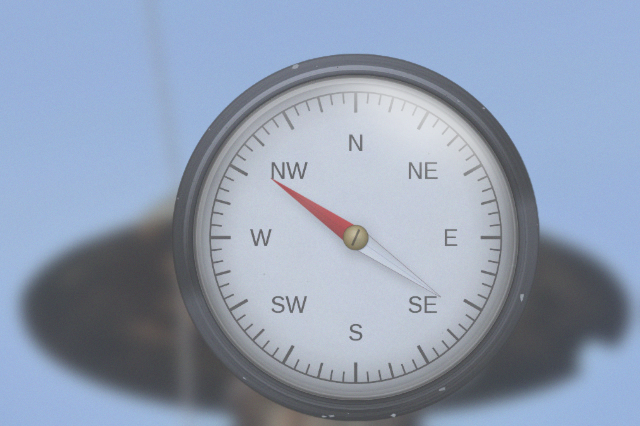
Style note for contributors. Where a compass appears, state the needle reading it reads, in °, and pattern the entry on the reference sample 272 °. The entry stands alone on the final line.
305 °
